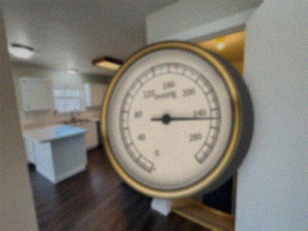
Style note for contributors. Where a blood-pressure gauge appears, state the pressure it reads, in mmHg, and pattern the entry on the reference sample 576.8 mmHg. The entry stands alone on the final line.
250 mmHg
